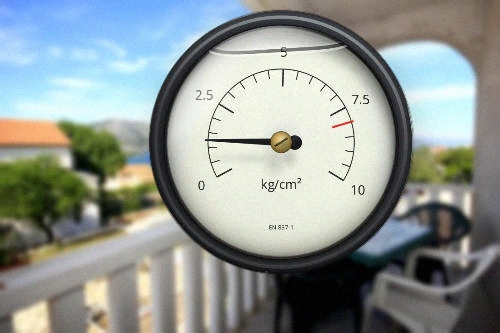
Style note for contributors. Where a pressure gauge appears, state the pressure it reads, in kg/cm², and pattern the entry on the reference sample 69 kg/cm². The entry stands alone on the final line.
1.25 kg/cm²
